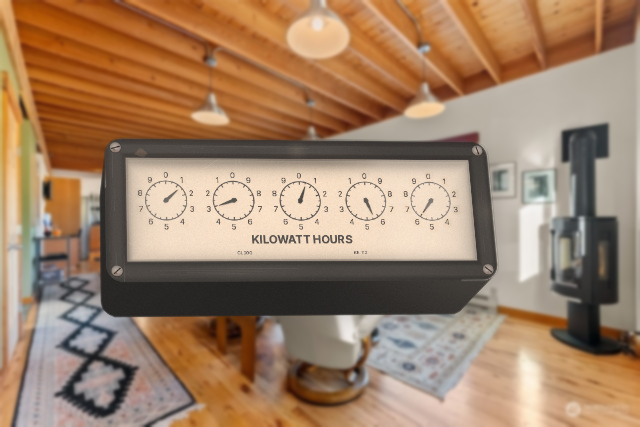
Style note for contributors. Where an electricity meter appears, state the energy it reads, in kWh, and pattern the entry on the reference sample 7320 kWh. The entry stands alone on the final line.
13056 kWh
